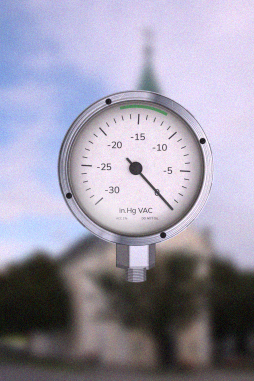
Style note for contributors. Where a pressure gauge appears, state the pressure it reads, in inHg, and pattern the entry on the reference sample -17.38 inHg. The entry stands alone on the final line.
0 inHg
